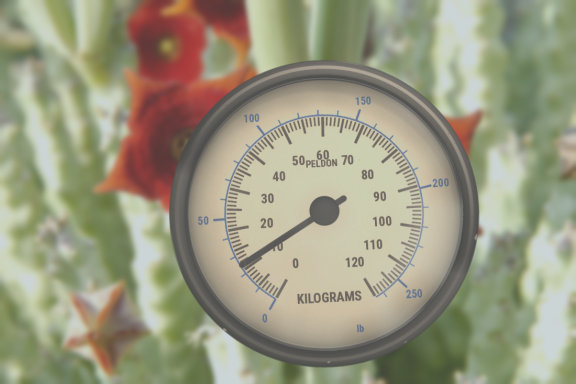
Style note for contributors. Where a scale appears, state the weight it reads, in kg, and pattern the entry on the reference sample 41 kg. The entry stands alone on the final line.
11 kg
